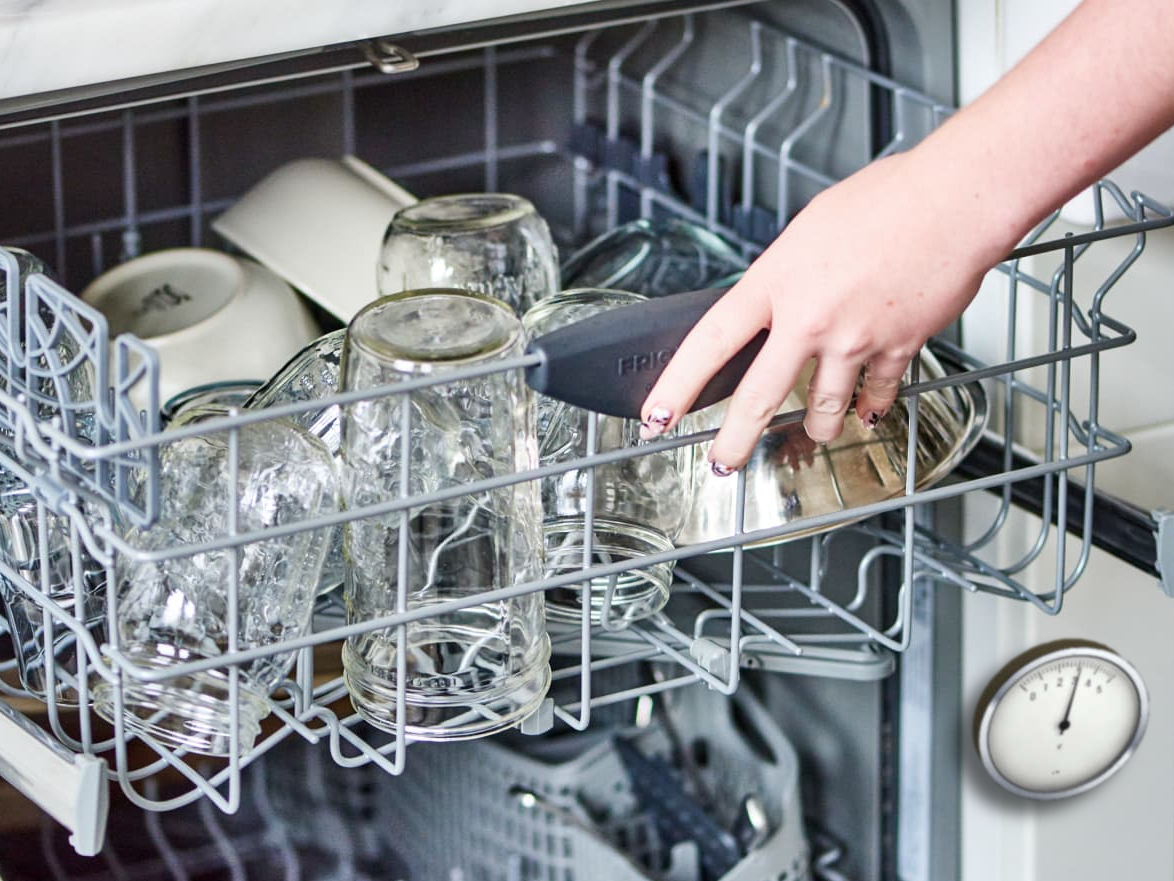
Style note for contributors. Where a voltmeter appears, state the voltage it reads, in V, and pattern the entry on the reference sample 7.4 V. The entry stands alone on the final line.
3 V
